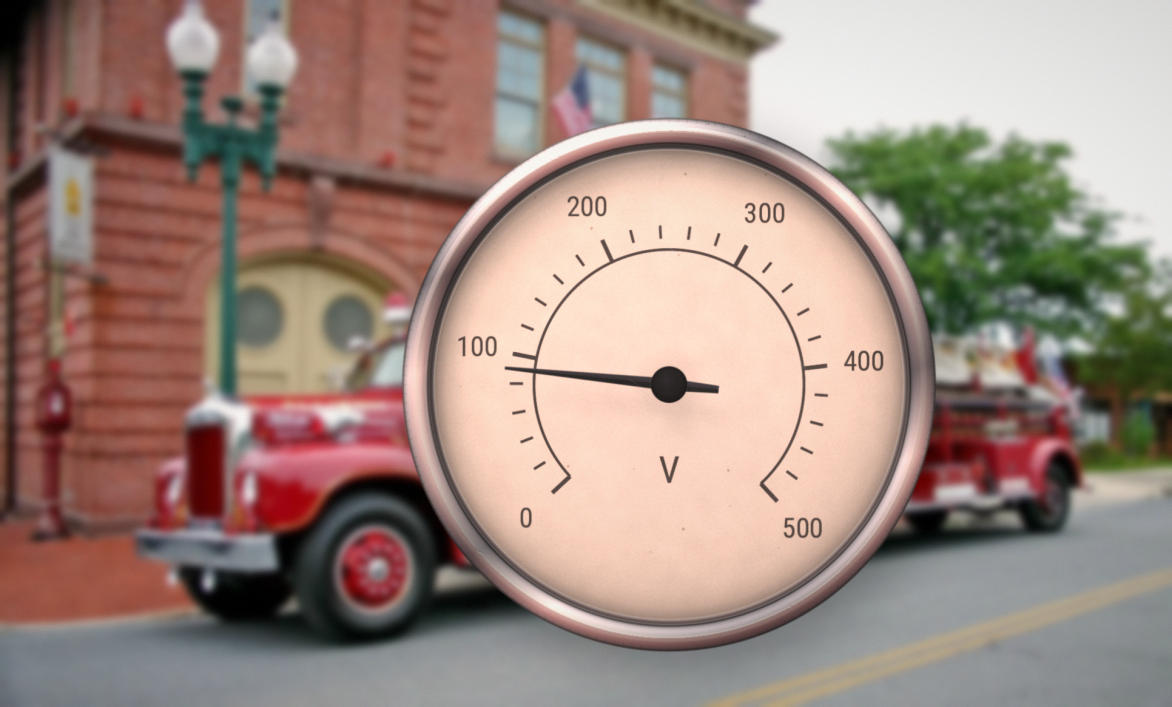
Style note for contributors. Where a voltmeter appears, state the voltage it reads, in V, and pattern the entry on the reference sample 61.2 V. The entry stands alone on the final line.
90 V
